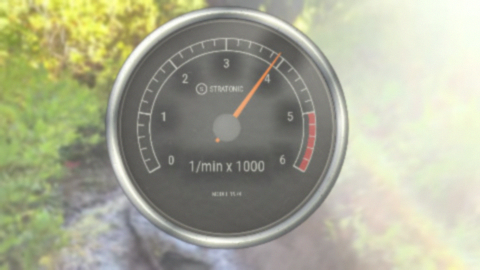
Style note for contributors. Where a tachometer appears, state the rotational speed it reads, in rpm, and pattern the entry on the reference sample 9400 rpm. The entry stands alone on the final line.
3900 rpm
